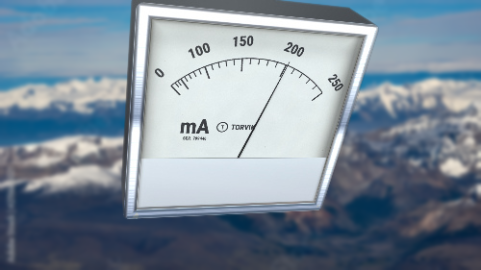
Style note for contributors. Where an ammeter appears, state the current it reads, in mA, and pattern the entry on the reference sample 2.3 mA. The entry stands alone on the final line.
200 mA
